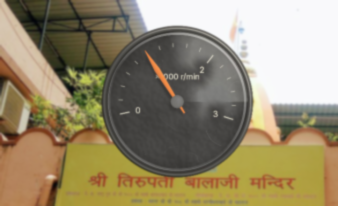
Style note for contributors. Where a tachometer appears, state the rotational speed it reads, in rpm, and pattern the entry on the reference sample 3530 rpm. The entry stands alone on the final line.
1000 rpm
